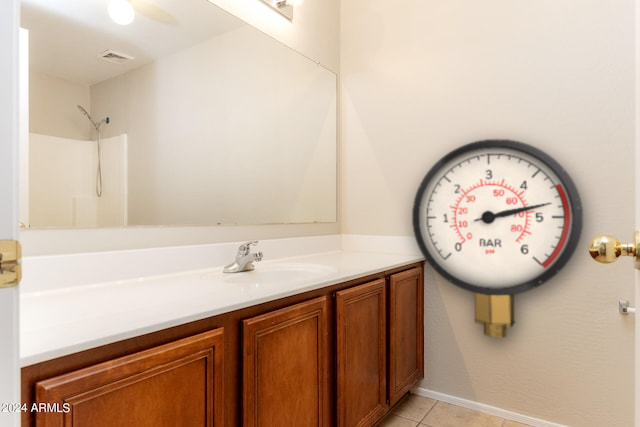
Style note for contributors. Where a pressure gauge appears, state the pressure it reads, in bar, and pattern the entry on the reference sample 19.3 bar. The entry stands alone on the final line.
4.7 bar
